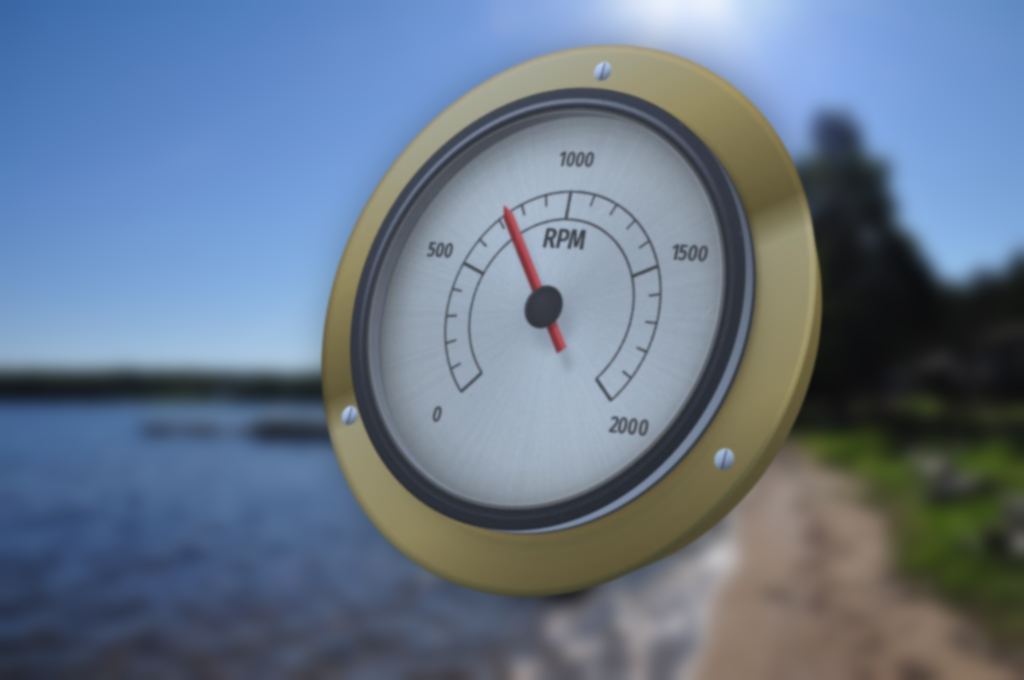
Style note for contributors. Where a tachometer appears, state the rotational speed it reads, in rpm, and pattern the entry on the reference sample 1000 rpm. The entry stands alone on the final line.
750 rpm
